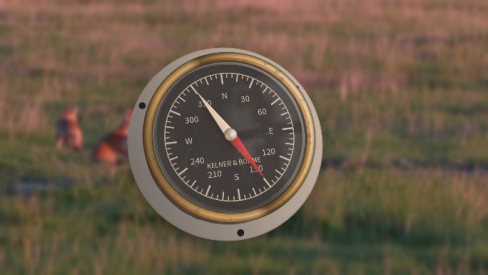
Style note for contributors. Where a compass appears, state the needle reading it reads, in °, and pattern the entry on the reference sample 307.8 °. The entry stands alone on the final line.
150 °
